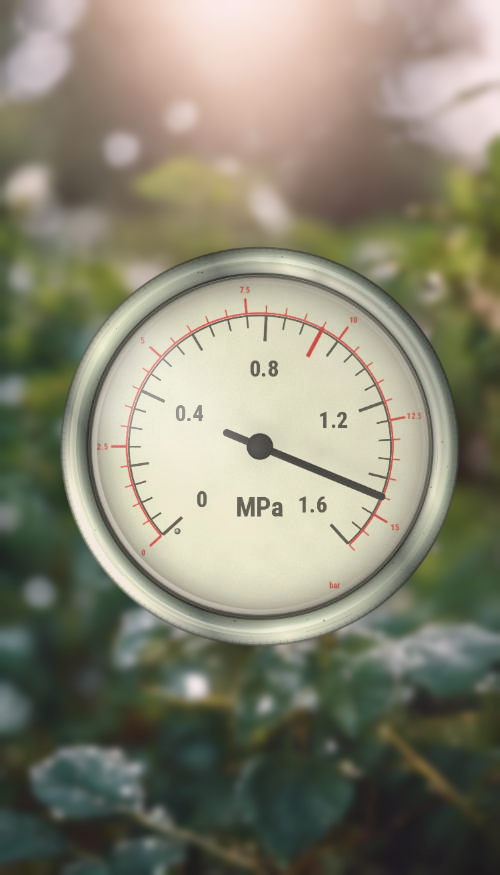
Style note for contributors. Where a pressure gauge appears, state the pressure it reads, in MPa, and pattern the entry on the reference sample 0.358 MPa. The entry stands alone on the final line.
1.45 MPa
